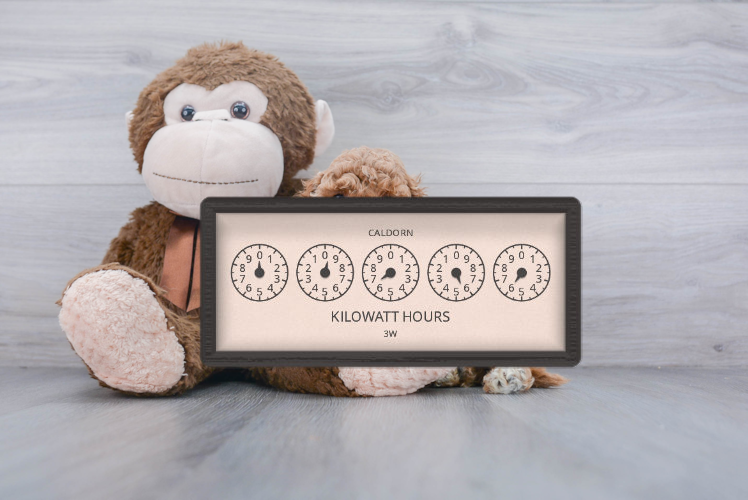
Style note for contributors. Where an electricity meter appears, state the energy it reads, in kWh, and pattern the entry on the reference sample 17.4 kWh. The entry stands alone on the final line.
99656 kWh
